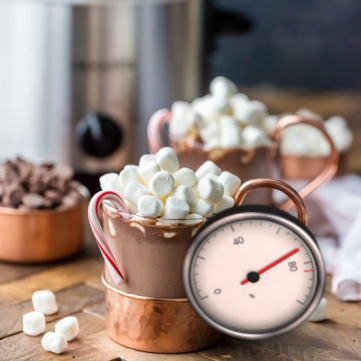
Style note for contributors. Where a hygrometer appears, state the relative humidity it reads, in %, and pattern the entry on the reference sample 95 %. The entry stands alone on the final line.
72 %
